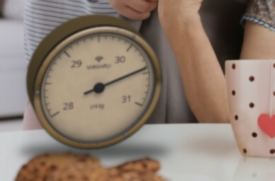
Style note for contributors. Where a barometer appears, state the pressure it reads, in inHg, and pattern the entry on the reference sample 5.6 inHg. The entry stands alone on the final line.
30.4 inHg
